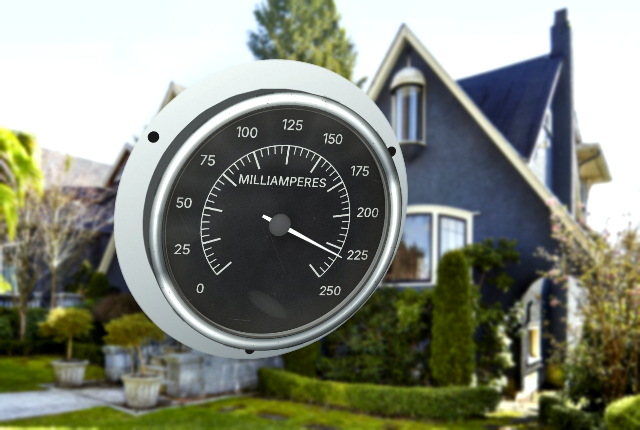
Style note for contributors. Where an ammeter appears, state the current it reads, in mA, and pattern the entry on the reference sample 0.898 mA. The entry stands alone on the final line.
230 mA
